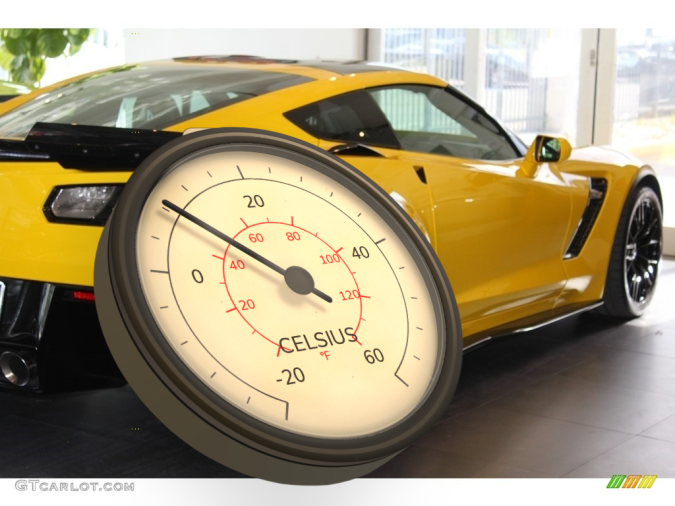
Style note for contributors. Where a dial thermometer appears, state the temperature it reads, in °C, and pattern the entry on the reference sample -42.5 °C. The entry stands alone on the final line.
8 °C
